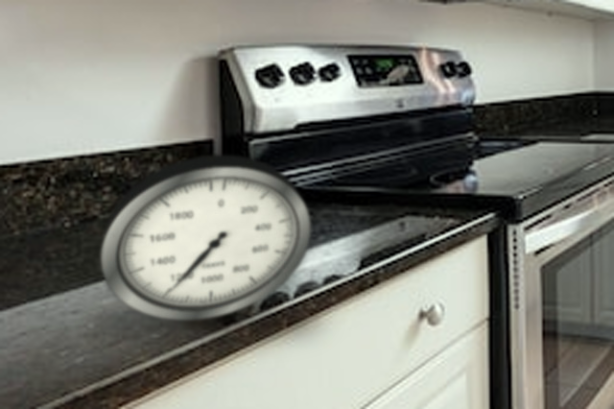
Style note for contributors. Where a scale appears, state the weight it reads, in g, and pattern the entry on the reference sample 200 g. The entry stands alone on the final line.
1200 g
